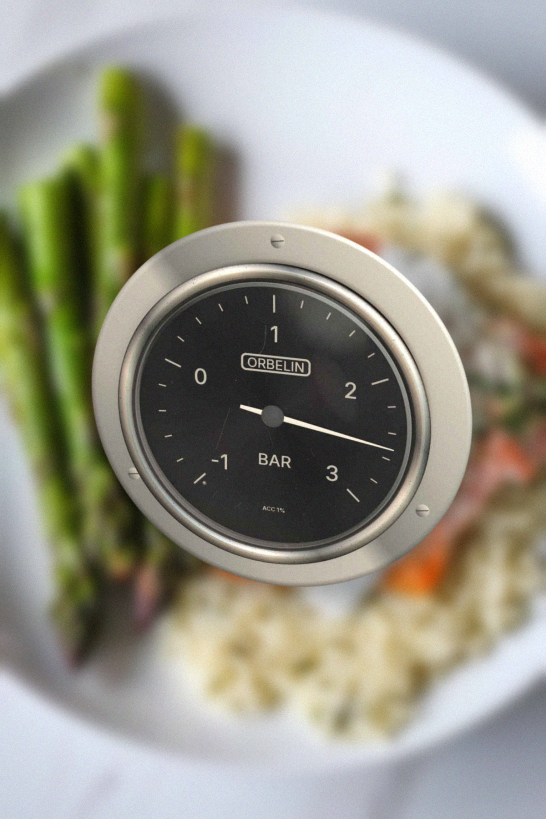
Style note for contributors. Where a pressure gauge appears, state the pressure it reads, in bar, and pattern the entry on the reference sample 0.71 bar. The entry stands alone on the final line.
2.5 bar
